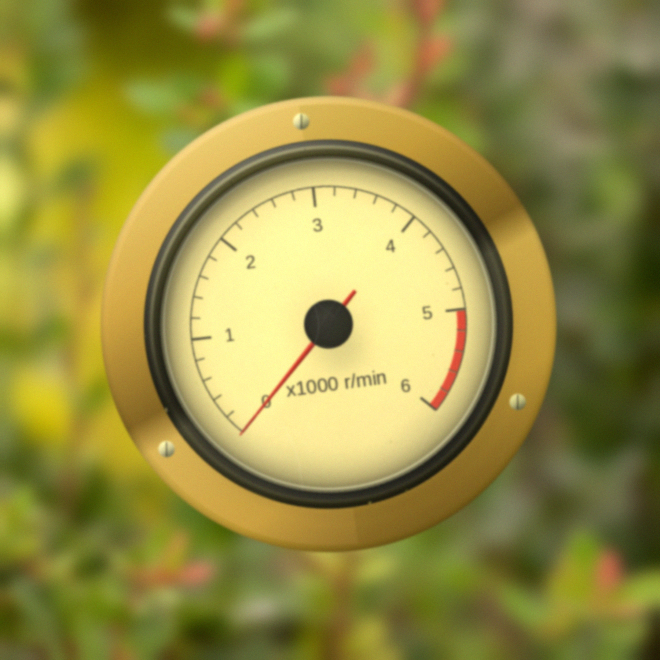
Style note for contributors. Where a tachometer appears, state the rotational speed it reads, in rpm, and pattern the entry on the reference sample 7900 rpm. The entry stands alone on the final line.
0 rpm
